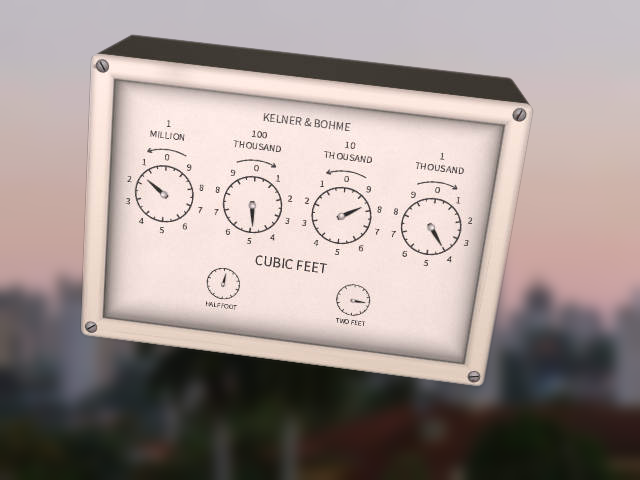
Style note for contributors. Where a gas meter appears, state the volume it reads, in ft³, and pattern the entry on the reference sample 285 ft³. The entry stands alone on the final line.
148400 ft³
